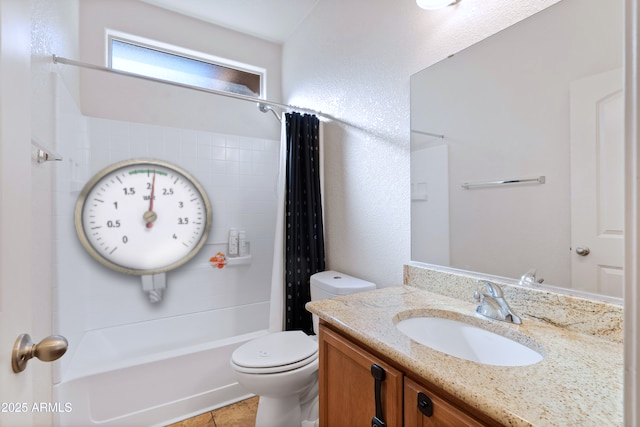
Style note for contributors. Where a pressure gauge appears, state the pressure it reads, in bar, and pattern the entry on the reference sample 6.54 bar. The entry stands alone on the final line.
2.1 bar
